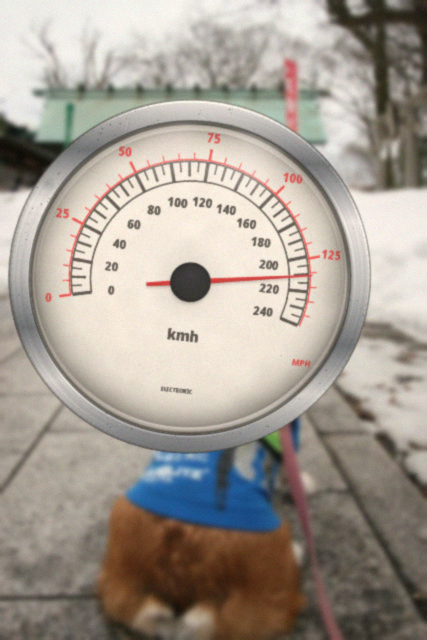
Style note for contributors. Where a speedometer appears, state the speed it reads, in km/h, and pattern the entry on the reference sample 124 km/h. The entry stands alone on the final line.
210 km/h
